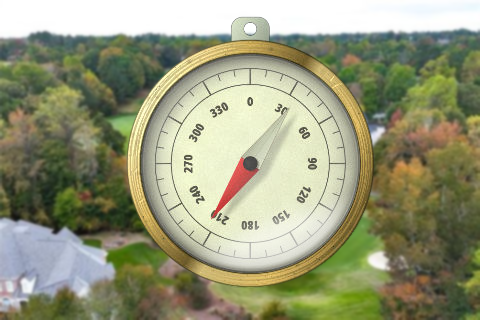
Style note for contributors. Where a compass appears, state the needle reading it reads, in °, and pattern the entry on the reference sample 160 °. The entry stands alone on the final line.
215 °
